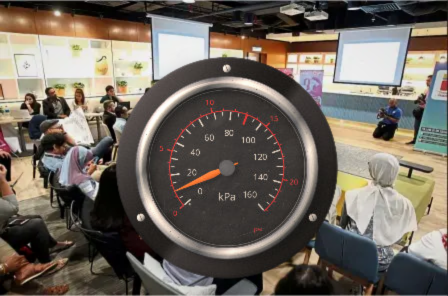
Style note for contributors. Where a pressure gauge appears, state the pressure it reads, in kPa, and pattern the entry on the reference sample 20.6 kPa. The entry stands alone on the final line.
10 kPa
